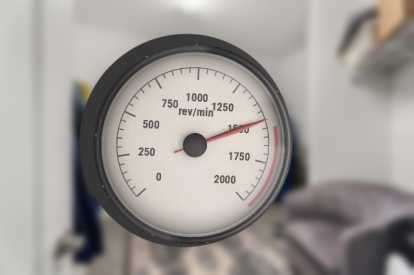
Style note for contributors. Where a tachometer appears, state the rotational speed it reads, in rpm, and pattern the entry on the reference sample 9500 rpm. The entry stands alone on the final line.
1500 rpm
